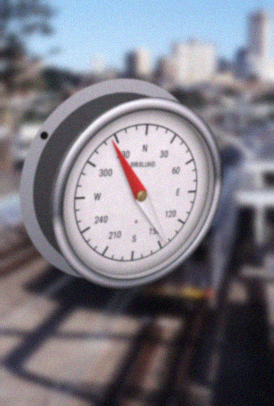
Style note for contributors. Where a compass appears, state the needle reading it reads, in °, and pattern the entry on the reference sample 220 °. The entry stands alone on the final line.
325 °
